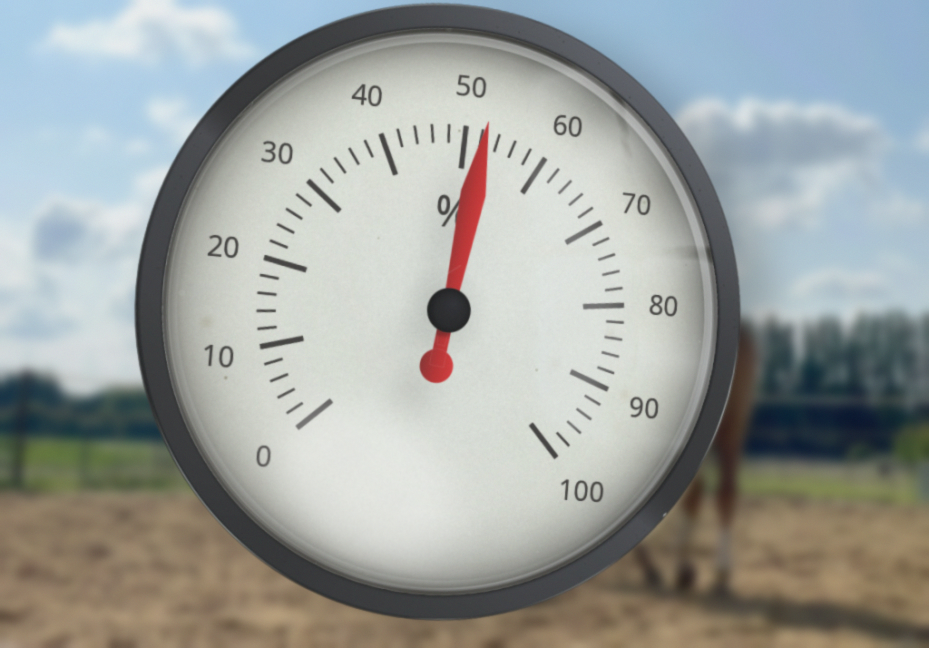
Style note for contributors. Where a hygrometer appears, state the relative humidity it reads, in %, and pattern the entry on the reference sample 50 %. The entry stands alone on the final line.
52 %
